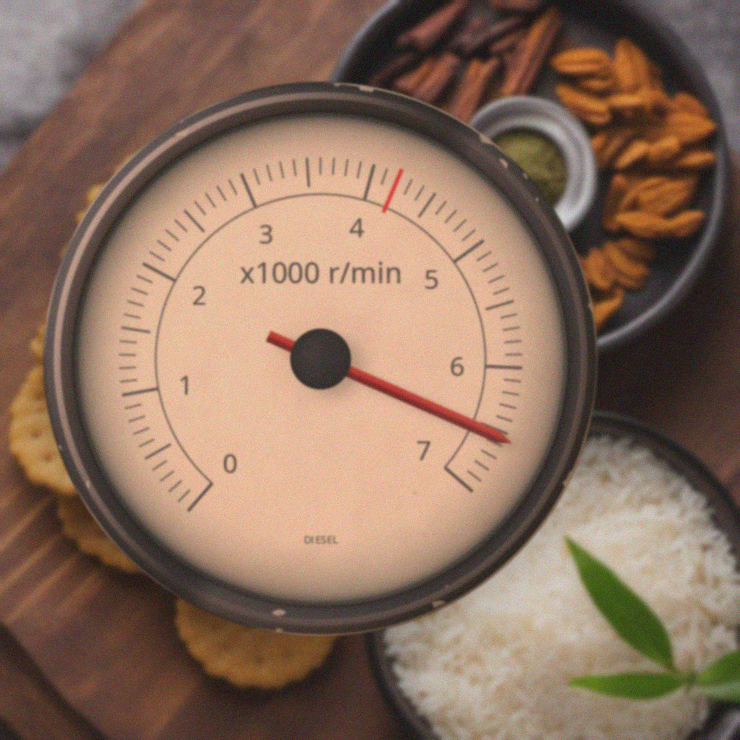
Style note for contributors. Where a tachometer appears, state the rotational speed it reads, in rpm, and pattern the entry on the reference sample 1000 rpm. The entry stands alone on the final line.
6550 rpm
